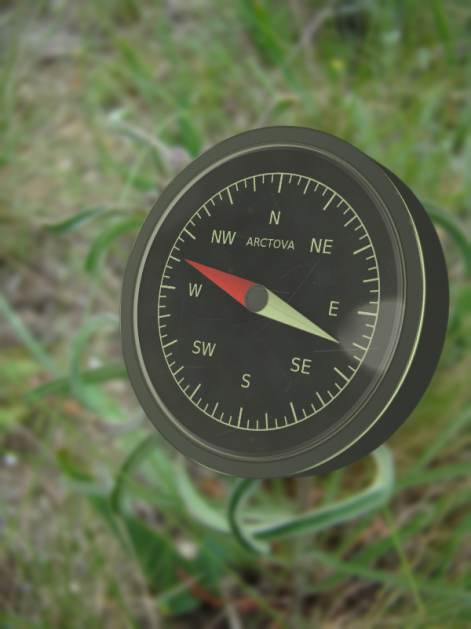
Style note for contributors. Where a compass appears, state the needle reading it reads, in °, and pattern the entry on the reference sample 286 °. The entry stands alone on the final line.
287.5 °
